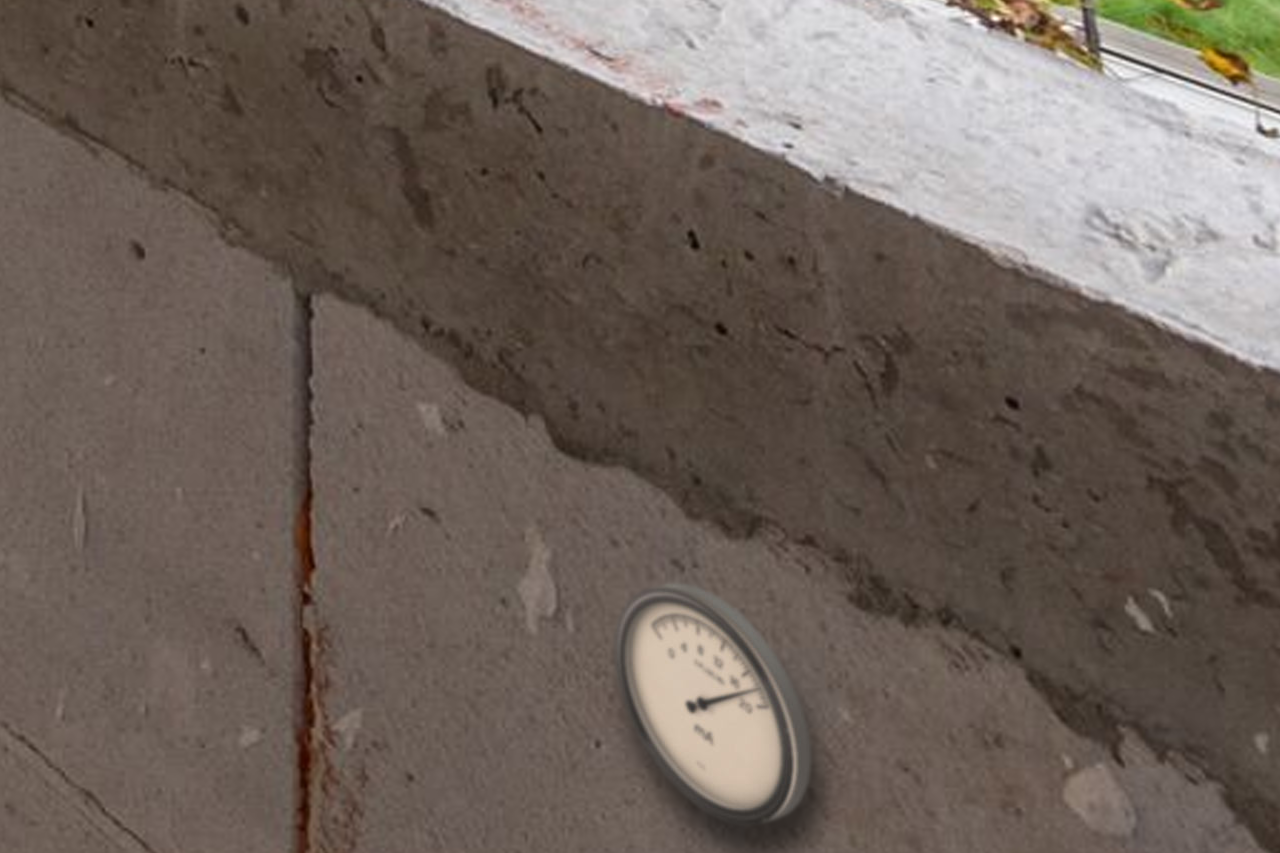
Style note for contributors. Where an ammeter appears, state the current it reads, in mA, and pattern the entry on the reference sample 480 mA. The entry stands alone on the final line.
18 mA
